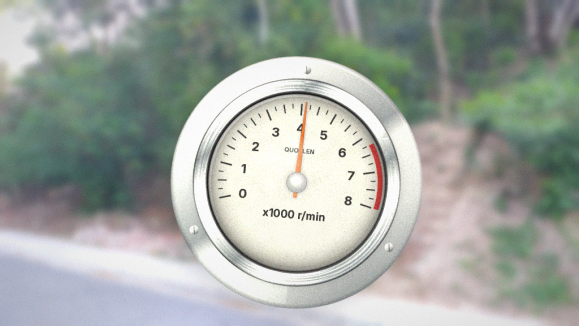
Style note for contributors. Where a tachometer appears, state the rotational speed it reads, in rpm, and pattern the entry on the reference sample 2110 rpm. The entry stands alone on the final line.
4125 rpm
